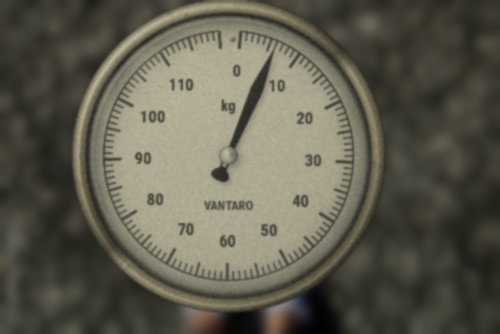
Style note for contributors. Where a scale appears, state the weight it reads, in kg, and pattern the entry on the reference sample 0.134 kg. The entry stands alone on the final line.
6 kg
